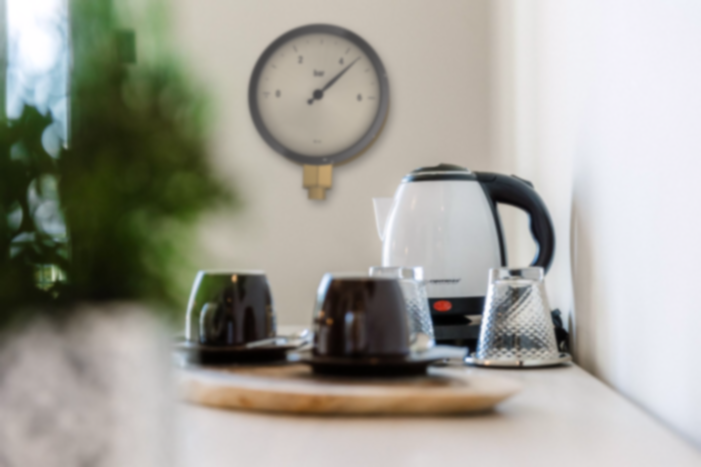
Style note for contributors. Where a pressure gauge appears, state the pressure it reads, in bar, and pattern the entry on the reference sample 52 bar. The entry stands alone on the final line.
4.5 bar
